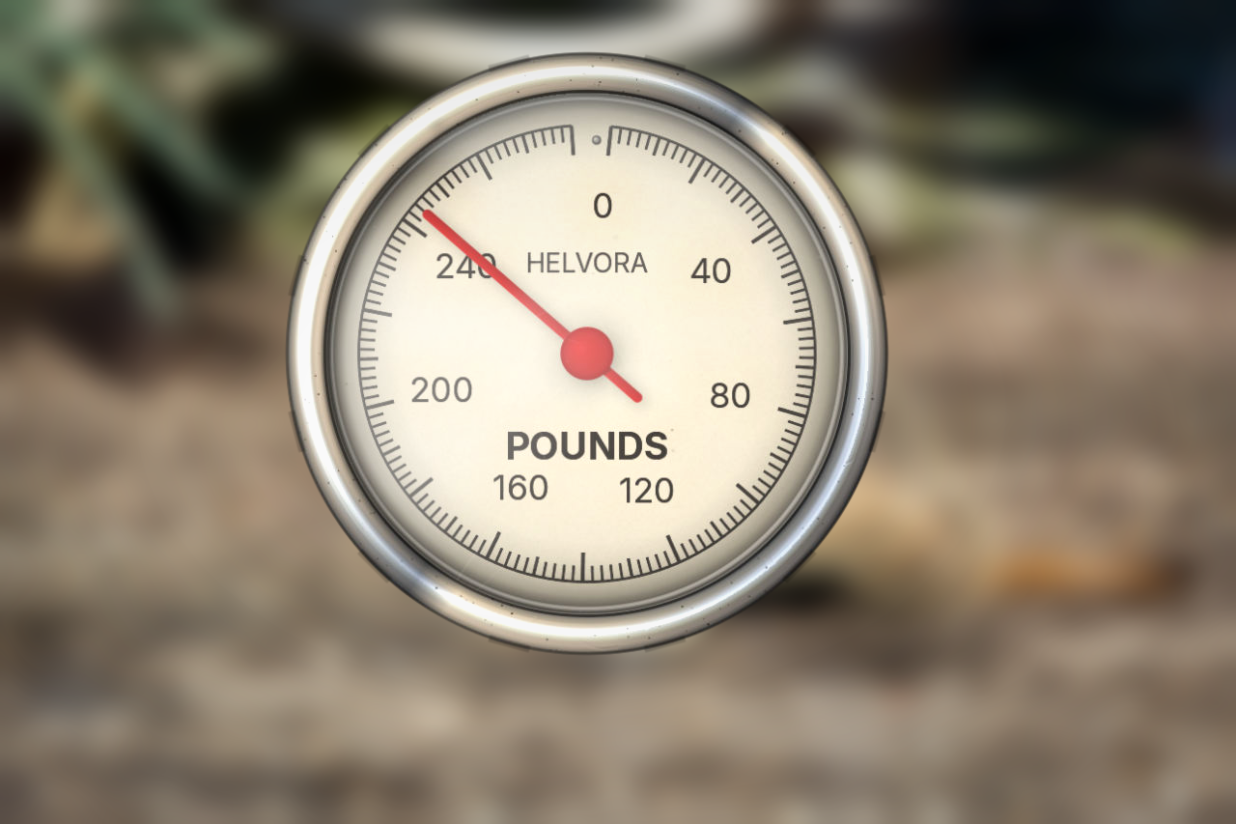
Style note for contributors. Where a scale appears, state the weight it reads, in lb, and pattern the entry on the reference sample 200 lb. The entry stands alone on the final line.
244 lb
